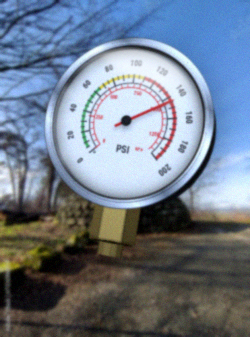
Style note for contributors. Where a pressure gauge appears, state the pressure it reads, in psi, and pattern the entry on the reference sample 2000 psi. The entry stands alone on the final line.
145 psi
